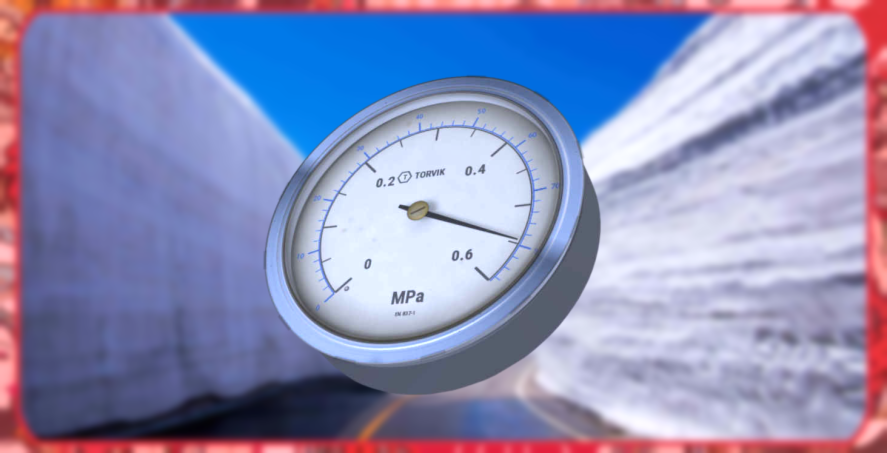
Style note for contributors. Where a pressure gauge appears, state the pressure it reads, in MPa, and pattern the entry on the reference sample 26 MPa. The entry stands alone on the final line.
0.55 MPa
